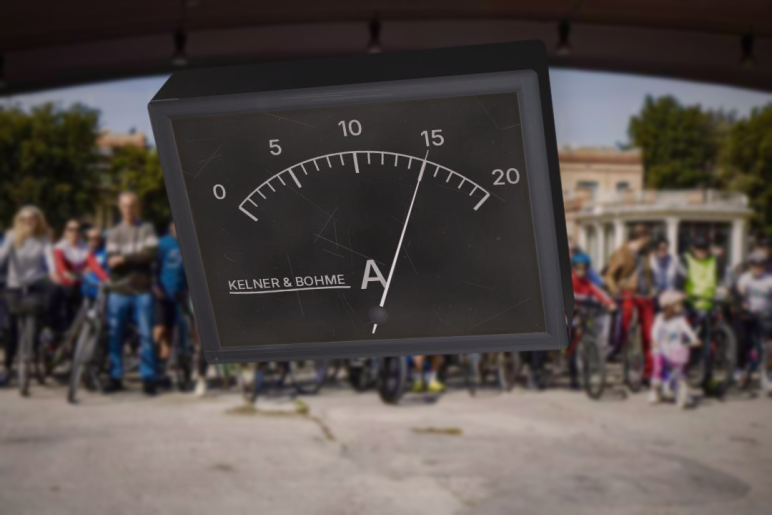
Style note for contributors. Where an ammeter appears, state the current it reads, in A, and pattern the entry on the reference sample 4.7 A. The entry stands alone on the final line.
15 A
